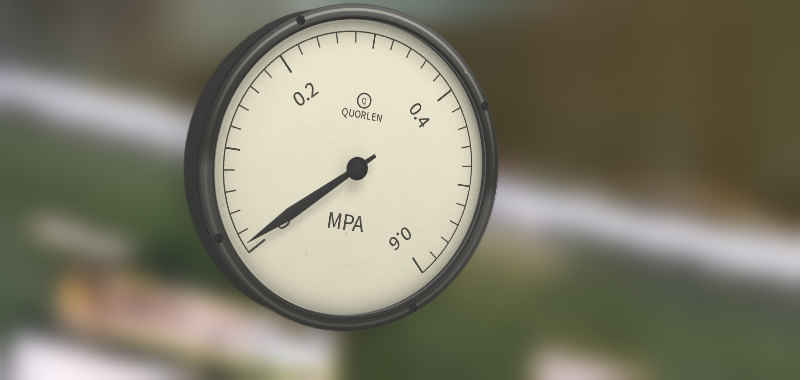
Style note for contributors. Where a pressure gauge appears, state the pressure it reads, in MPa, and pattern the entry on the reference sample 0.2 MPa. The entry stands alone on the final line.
0.01 MPa
